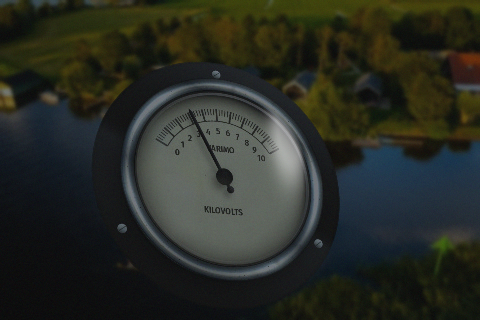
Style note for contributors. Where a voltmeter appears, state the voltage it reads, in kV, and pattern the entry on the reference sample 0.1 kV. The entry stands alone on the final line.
3 kV
